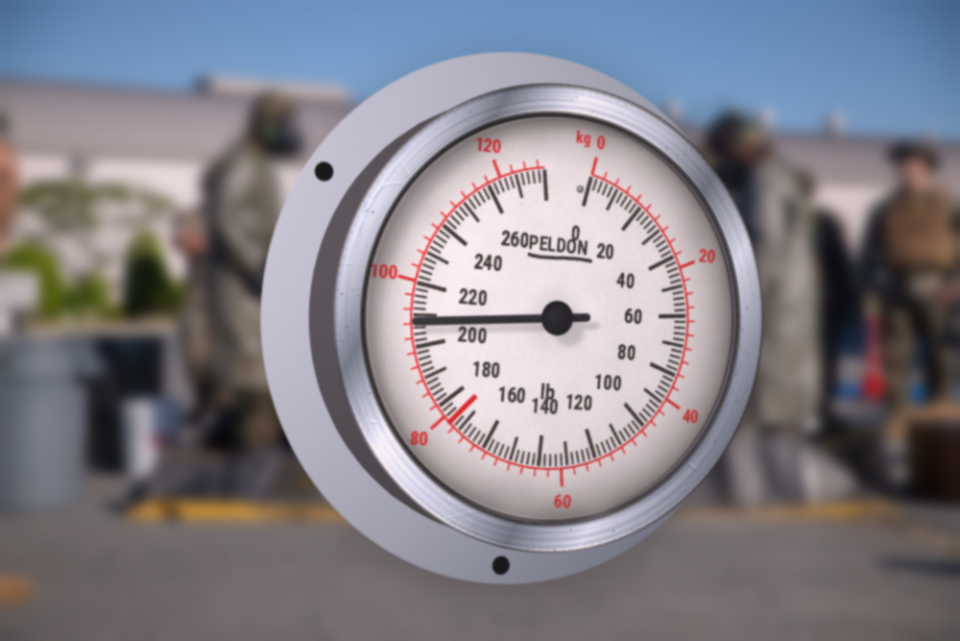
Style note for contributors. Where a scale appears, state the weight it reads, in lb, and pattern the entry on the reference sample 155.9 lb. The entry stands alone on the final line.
208 lb
